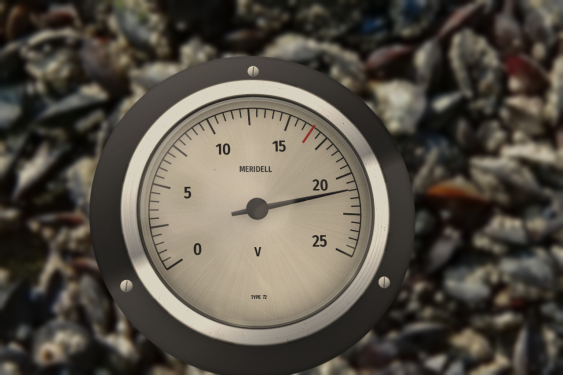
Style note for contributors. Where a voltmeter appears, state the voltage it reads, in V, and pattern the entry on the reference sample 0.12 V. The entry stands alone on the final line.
21 V
